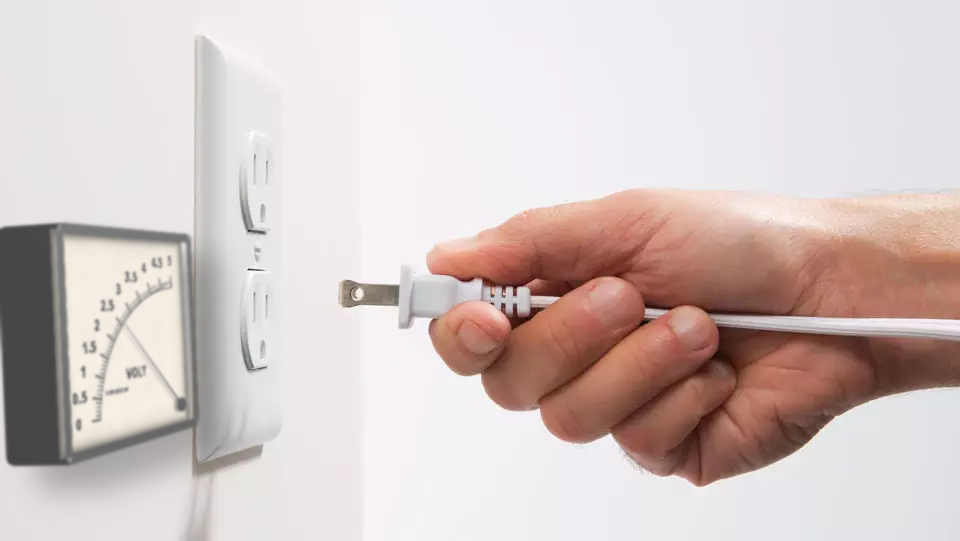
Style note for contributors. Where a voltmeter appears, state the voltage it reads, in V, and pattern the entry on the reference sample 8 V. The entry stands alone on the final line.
2.5 V
